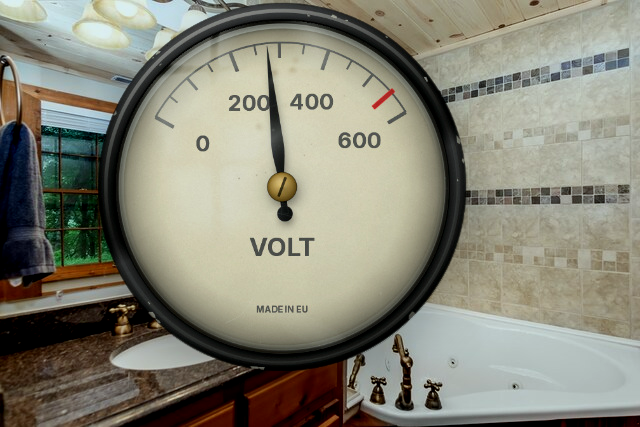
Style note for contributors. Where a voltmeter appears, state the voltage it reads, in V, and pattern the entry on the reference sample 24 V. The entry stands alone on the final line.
275 V
